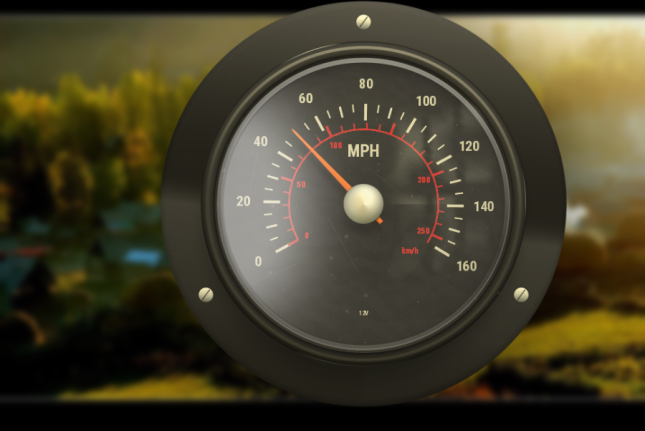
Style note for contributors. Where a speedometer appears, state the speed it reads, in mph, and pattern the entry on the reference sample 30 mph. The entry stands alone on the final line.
50 mph
